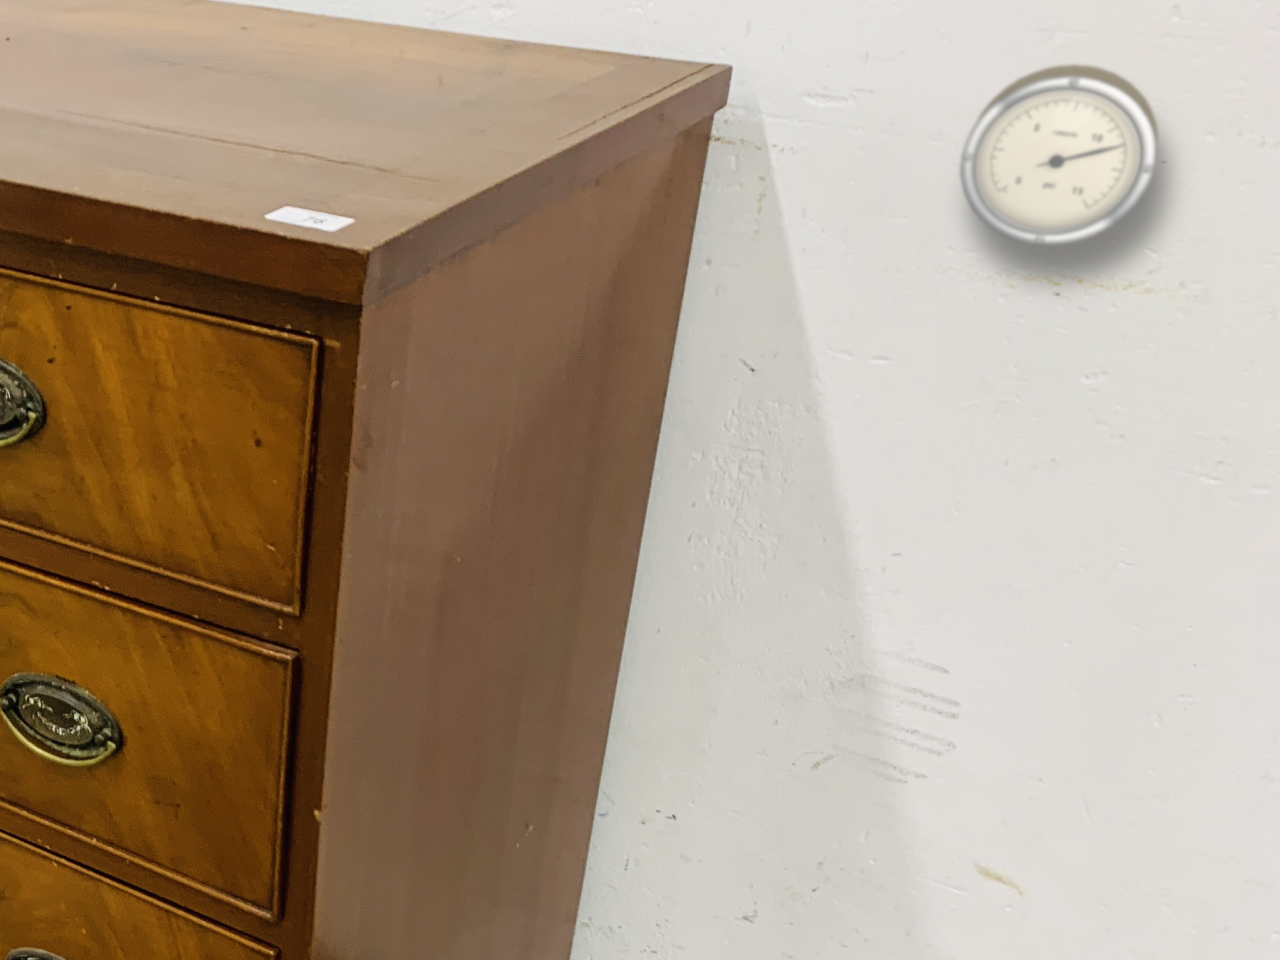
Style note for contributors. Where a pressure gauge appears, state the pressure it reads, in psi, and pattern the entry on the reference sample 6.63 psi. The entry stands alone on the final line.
11 psi
